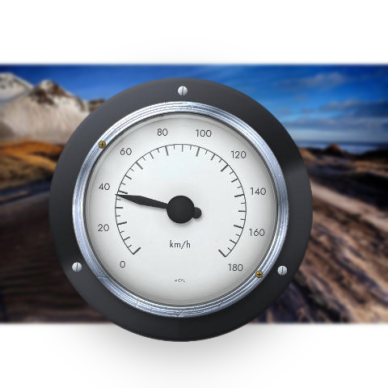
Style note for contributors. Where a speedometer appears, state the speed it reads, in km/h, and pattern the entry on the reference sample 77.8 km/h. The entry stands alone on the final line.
37.5 km/h
